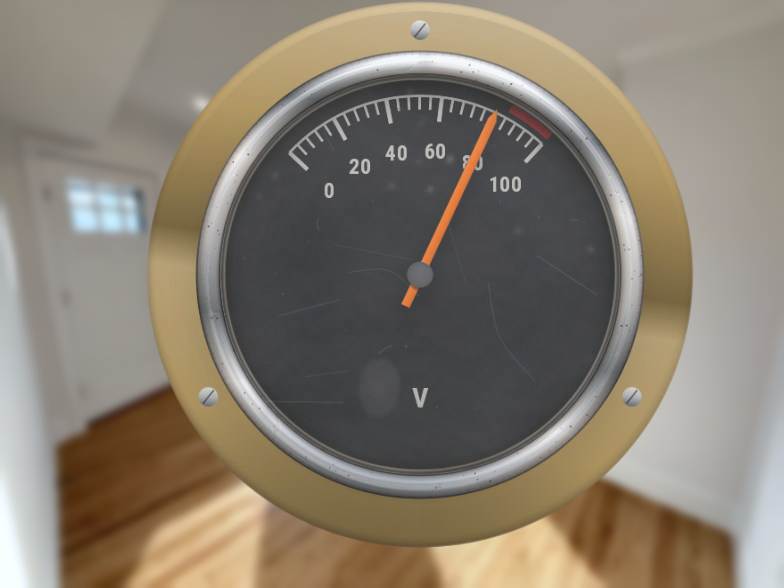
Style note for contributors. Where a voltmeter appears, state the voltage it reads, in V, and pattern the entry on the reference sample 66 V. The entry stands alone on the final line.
80 V
